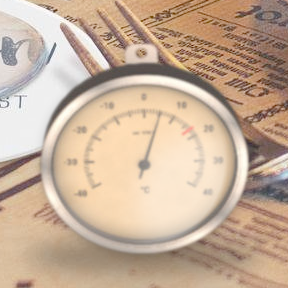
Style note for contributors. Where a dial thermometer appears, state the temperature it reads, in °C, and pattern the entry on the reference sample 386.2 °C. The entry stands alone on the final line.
5 °C
